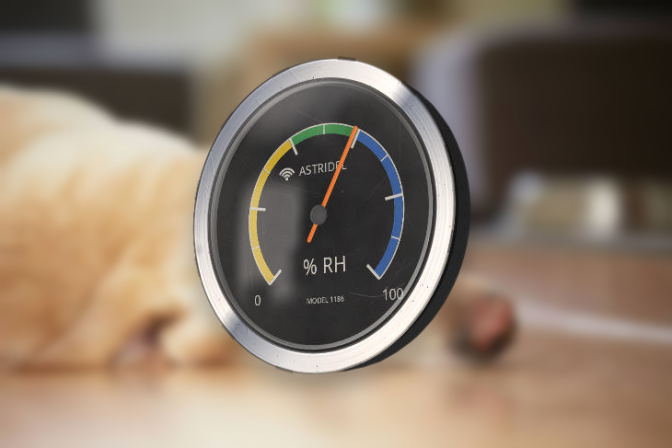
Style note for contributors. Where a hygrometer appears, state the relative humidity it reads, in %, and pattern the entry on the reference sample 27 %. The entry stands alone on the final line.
60 %
